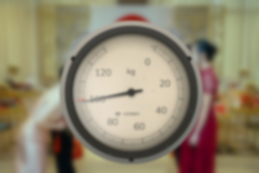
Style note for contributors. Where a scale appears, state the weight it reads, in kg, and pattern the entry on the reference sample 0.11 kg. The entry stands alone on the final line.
100 kg
